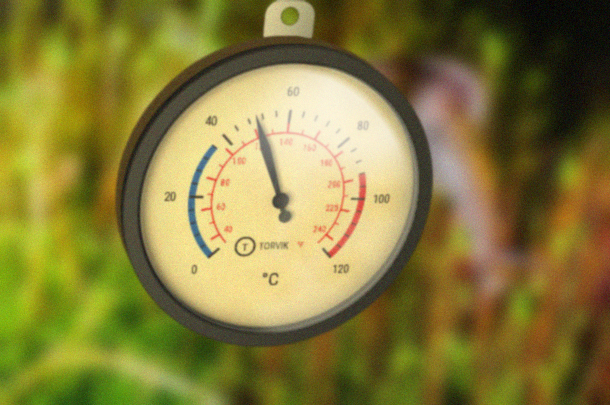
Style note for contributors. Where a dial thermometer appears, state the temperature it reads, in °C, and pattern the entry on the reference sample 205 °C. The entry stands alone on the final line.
50 °C
